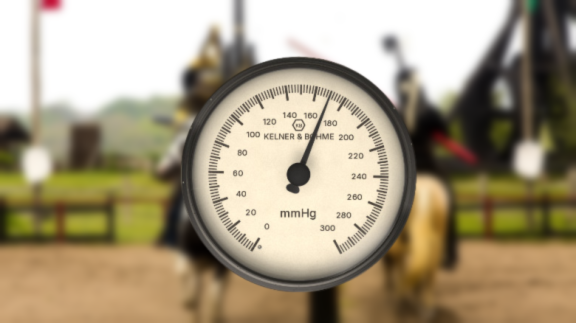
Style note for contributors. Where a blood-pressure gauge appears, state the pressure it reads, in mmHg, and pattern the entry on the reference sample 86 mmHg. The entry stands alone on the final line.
170 mmHg
